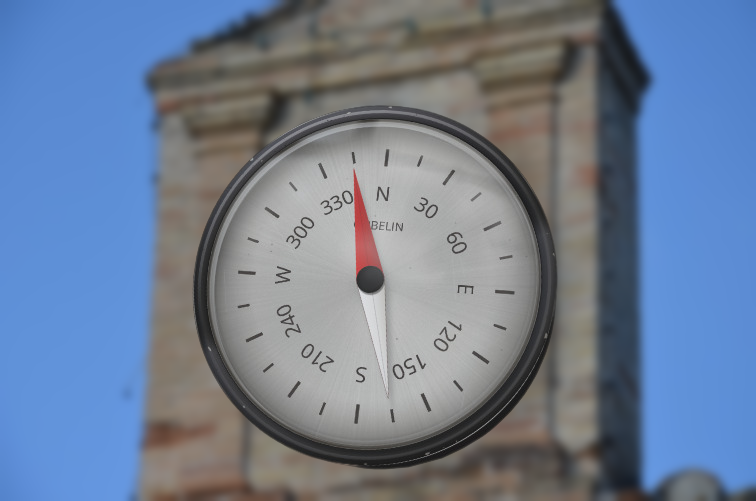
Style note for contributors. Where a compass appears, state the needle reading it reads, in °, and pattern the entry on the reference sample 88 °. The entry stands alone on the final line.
345 °
